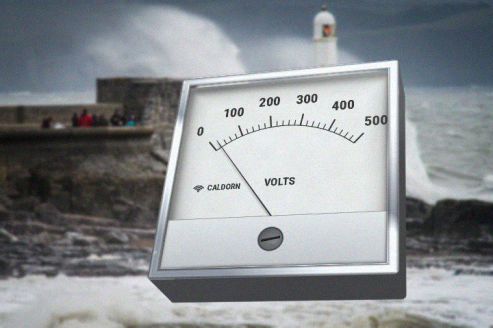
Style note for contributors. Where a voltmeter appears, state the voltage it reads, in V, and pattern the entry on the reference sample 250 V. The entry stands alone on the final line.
20 V
